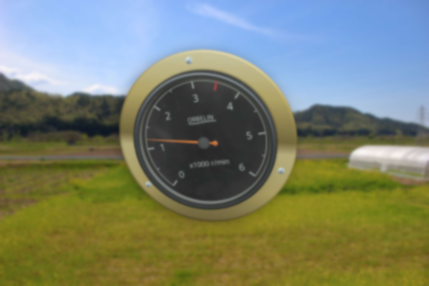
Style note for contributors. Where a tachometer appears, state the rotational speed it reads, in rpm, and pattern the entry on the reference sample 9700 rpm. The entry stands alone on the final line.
1250 rpm
